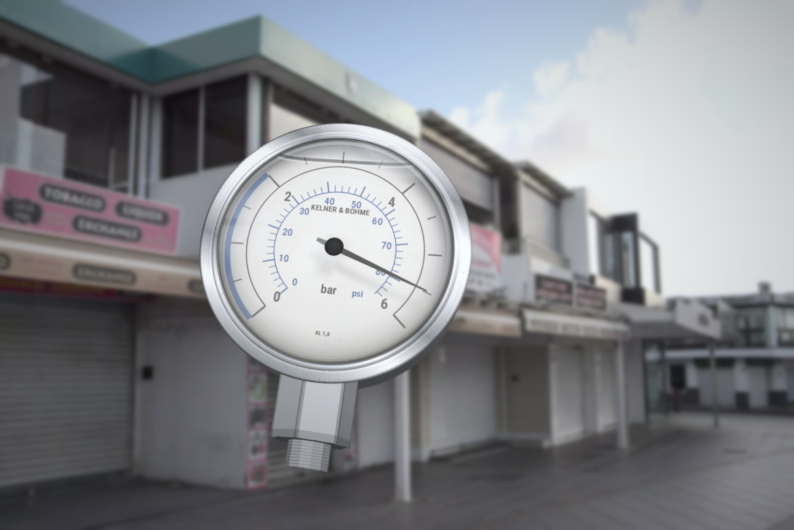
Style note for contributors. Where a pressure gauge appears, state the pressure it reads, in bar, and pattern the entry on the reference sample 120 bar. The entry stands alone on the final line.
5.5 bar
